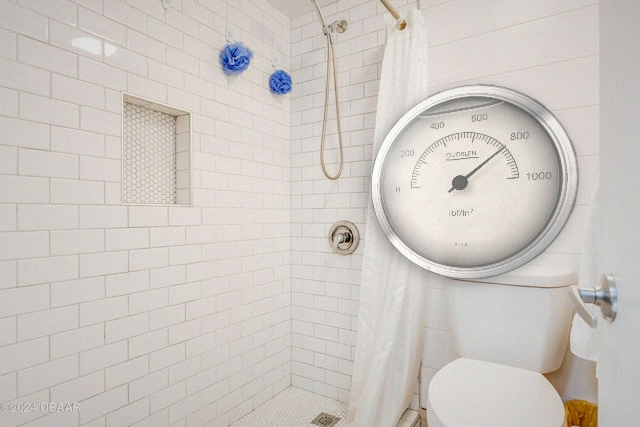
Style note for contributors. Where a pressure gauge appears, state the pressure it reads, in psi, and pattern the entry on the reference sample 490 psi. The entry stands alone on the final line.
800 psi
